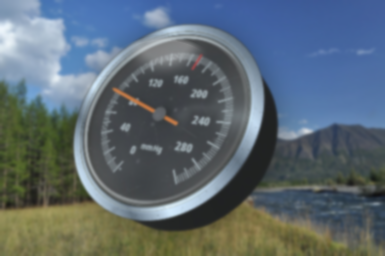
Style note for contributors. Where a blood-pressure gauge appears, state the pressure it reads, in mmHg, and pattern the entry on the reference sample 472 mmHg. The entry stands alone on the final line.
80 mmHg
